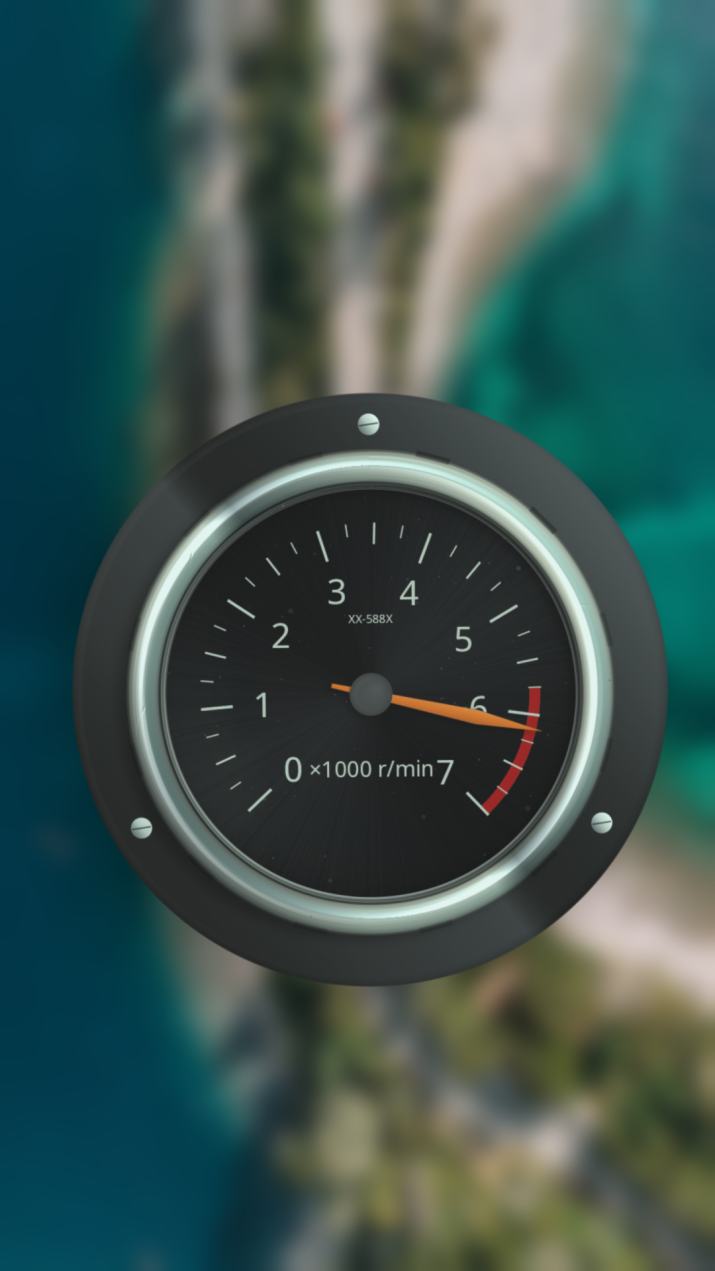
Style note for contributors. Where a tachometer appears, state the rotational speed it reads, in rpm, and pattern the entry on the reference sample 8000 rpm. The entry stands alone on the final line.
6125 rpm
